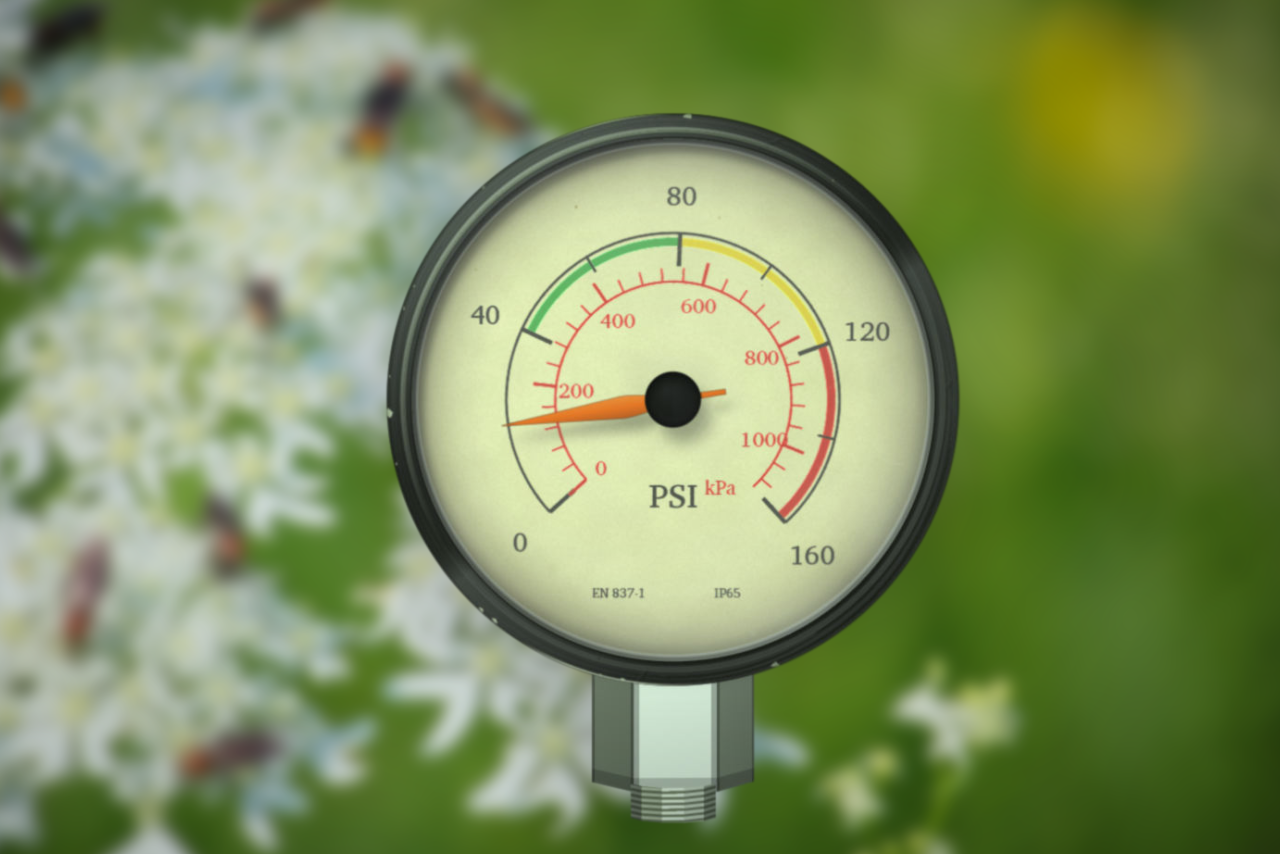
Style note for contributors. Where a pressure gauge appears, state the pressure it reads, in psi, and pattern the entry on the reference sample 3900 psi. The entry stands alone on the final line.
20 psi
